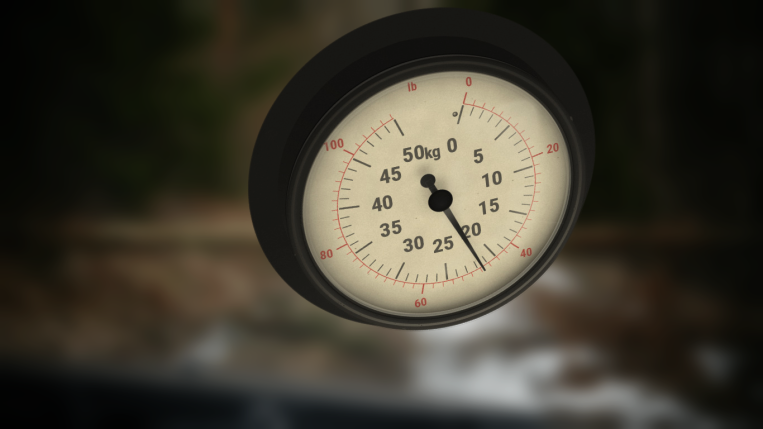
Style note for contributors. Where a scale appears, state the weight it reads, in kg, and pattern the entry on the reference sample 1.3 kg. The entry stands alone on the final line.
21.5 kg
